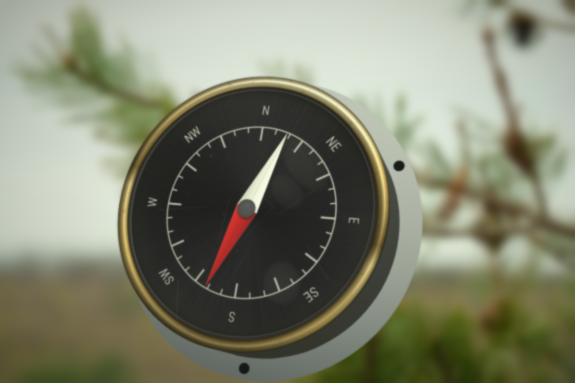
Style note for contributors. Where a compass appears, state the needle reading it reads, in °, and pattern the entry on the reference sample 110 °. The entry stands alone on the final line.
200 °
